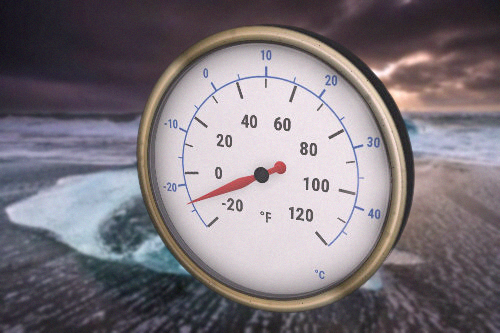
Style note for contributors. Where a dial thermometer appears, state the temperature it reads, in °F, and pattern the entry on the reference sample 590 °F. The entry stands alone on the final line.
-10 °F
